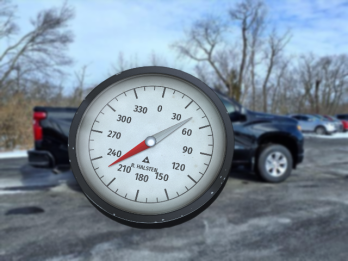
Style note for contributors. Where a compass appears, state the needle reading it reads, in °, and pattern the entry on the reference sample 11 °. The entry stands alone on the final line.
225 °
